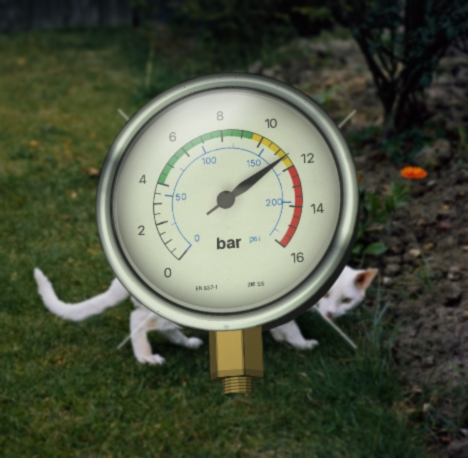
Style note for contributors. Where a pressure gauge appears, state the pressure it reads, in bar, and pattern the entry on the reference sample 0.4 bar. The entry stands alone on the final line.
11.5 bar
